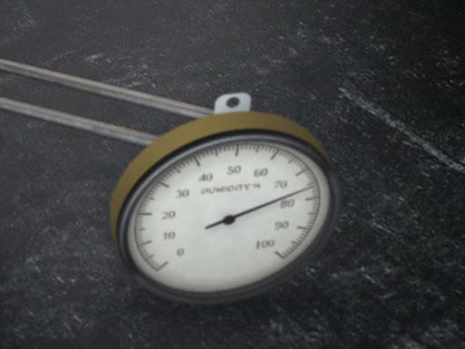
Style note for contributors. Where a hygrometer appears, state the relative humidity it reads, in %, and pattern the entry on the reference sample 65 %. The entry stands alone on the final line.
75 %
